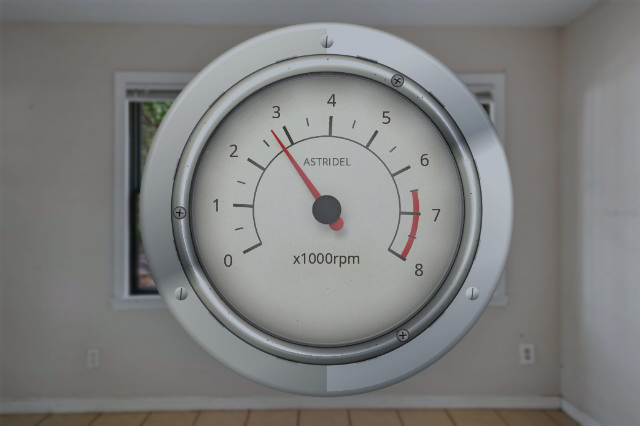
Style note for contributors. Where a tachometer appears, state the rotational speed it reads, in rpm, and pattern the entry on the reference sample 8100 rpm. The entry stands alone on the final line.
2750 rpm
